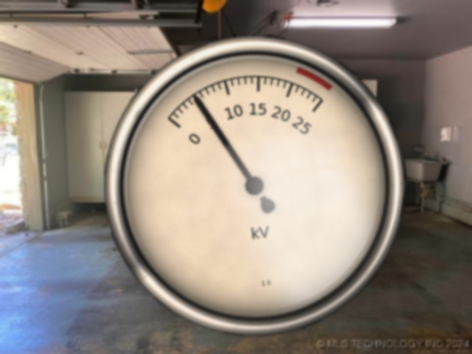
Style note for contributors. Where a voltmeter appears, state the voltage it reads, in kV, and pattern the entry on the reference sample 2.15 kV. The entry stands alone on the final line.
5 kV
